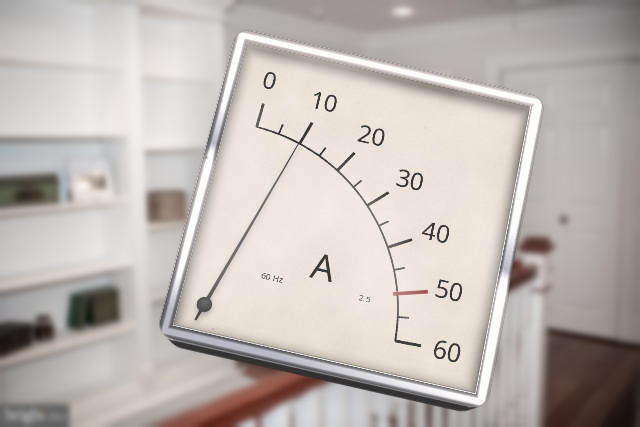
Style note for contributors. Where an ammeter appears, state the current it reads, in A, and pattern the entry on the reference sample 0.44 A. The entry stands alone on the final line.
10 A
